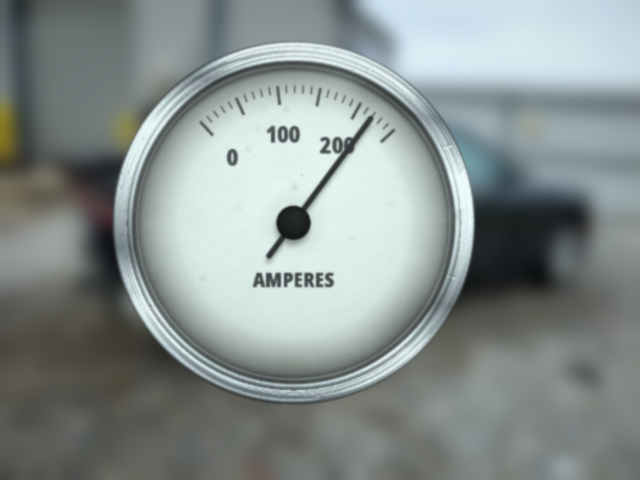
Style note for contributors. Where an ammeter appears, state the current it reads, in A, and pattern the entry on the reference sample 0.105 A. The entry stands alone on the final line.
220 A
